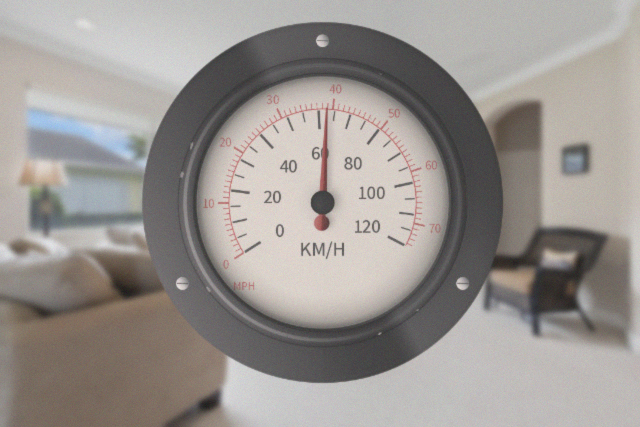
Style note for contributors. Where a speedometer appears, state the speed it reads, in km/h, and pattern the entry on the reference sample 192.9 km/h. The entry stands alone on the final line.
62.5 km/h
